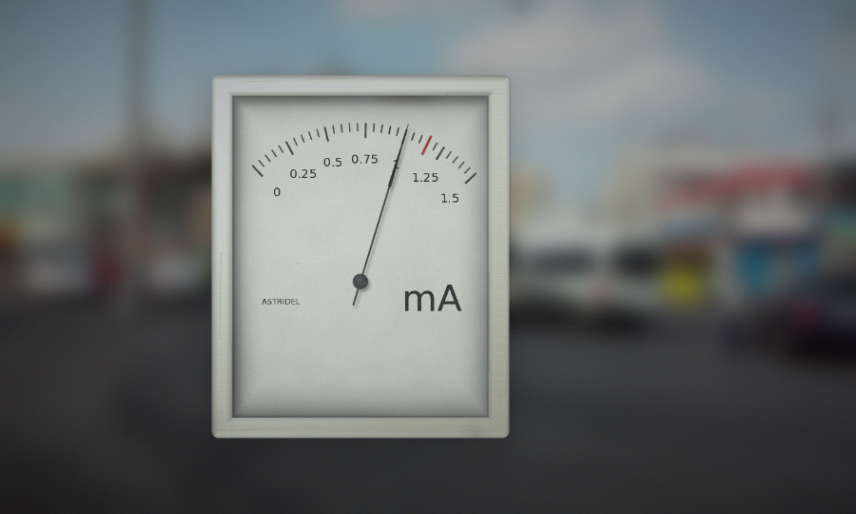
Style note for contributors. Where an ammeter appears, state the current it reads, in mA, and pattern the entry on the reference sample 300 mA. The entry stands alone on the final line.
1 mA
